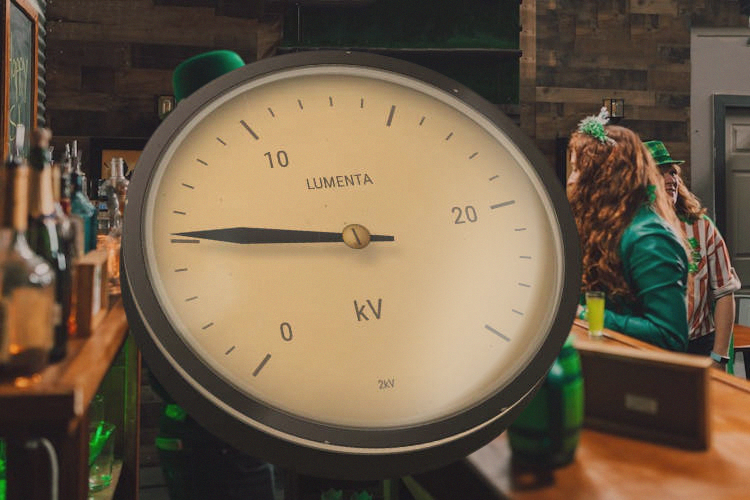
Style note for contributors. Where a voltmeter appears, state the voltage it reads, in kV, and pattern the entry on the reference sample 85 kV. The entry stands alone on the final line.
5 kV
